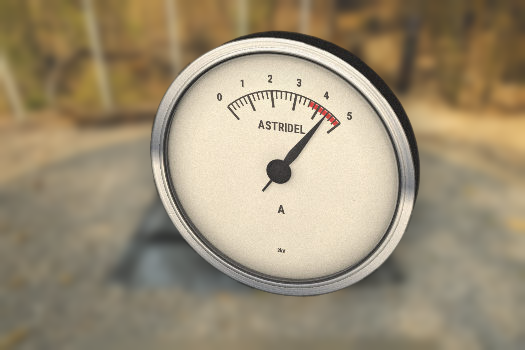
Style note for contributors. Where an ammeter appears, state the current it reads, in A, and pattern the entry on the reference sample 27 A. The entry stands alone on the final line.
4.4 A
